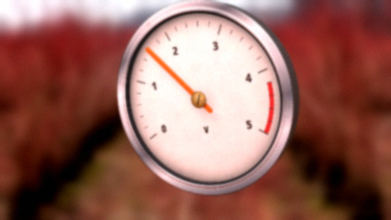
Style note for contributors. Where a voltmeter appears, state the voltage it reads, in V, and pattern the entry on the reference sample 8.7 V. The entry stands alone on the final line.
1.6 V
